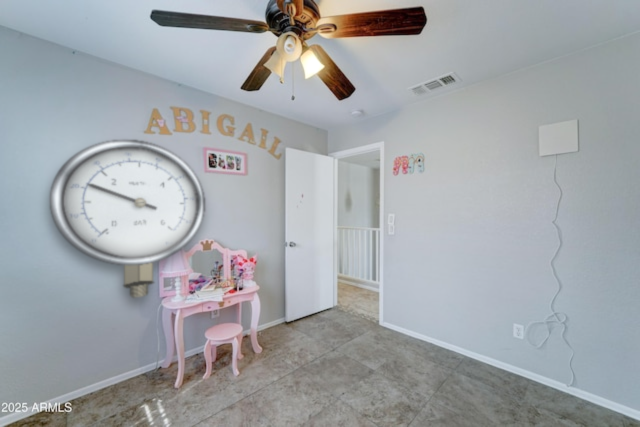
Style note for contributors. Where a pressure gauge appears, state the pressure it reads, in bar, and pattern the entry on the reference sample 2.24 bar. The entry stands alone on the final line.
1.5 bar
